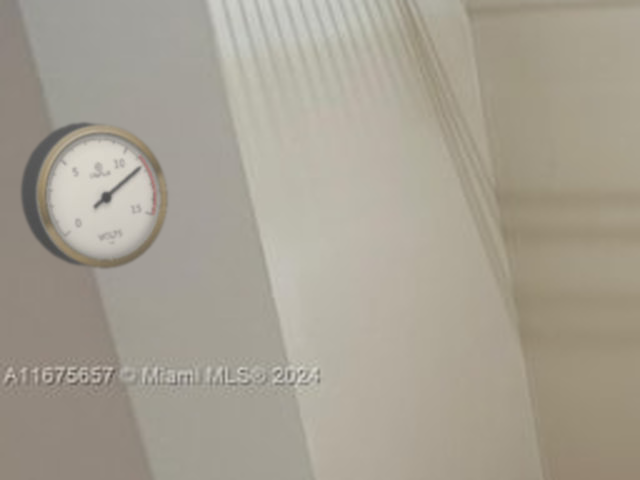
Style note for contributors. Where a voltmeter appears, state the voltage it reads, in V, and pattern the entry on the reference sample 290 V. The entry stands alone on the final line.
11.5 V
